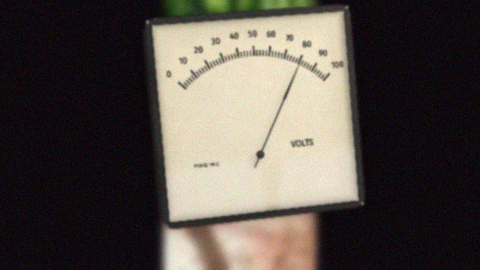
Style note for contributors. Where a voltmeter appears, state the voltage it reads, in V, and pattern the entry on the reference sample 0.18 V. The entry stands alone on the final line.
80 V
